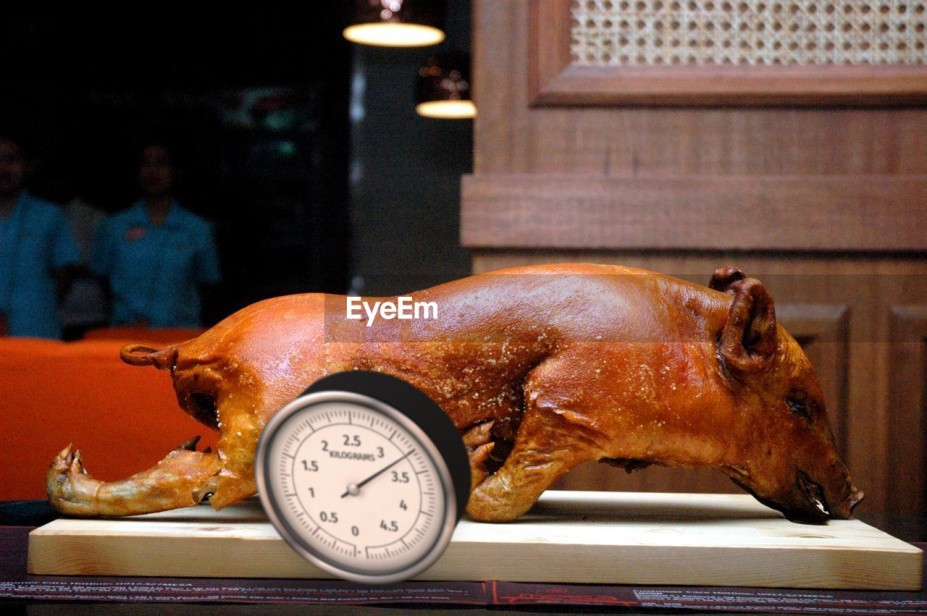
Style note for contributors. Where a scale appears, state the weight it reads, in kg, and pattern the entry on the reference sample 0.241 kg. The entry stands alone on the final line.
3.25 kg
